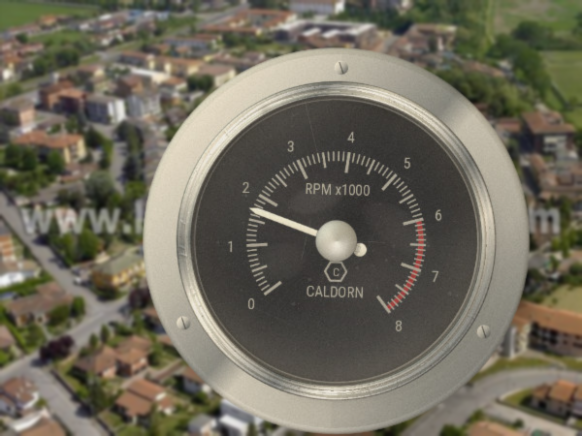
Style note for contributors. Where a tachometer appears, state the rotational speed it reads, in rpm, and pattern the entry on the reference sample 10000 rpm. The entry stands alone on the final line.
1700 rpm
